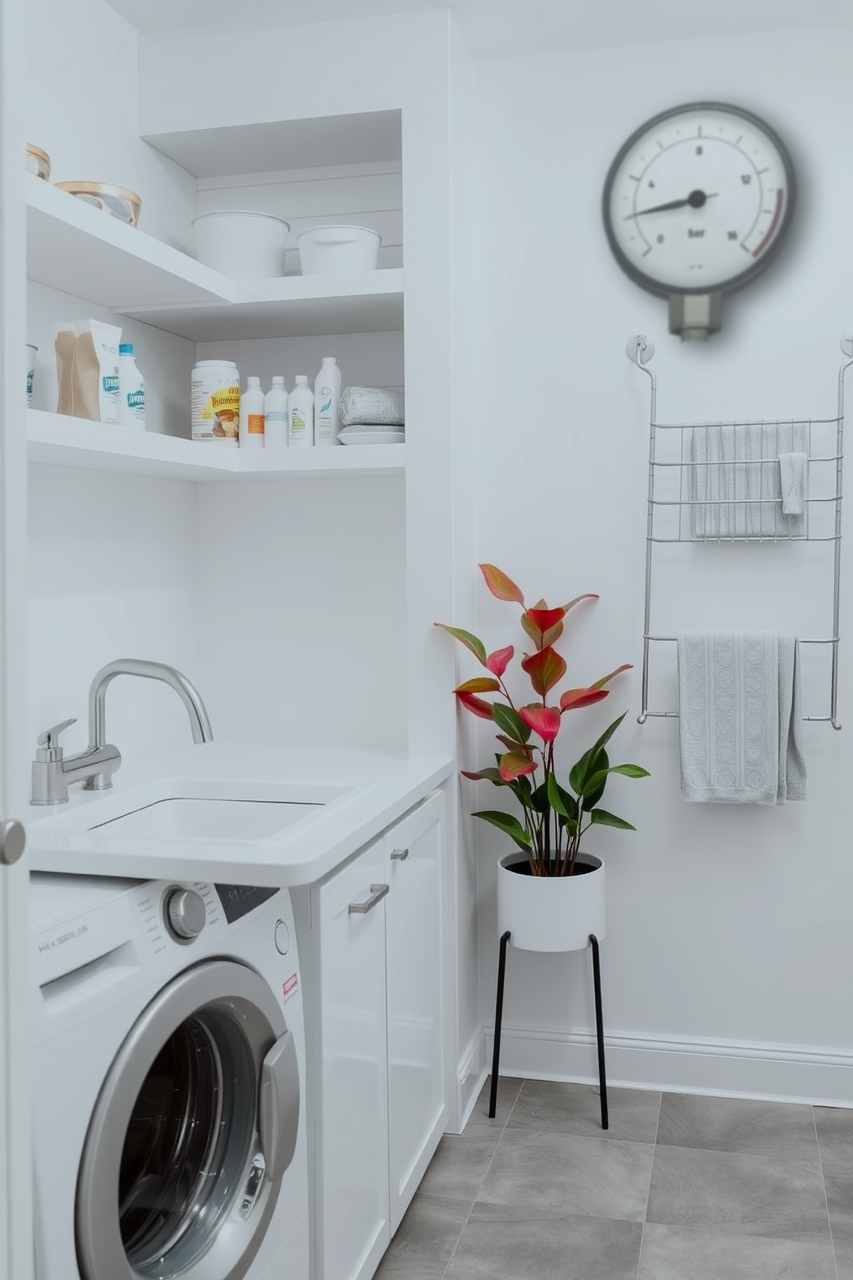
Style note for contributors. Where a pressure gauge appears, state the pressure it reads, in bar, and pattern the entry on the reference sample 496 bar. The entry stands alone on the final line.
2 bar
